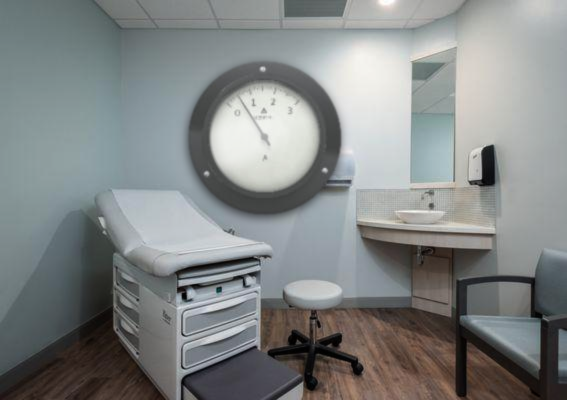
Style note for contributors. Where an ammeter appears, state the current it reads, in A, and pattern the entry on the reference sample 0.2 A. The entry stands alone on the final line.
0.5 A
